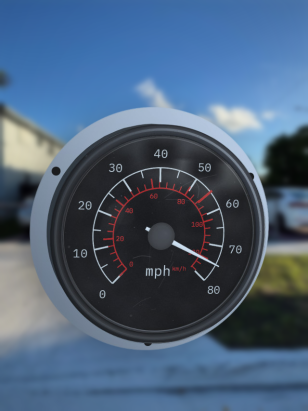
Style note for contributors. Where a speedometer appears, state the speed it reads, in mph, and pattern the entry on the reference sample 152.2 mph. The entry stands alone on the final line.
75 mph
